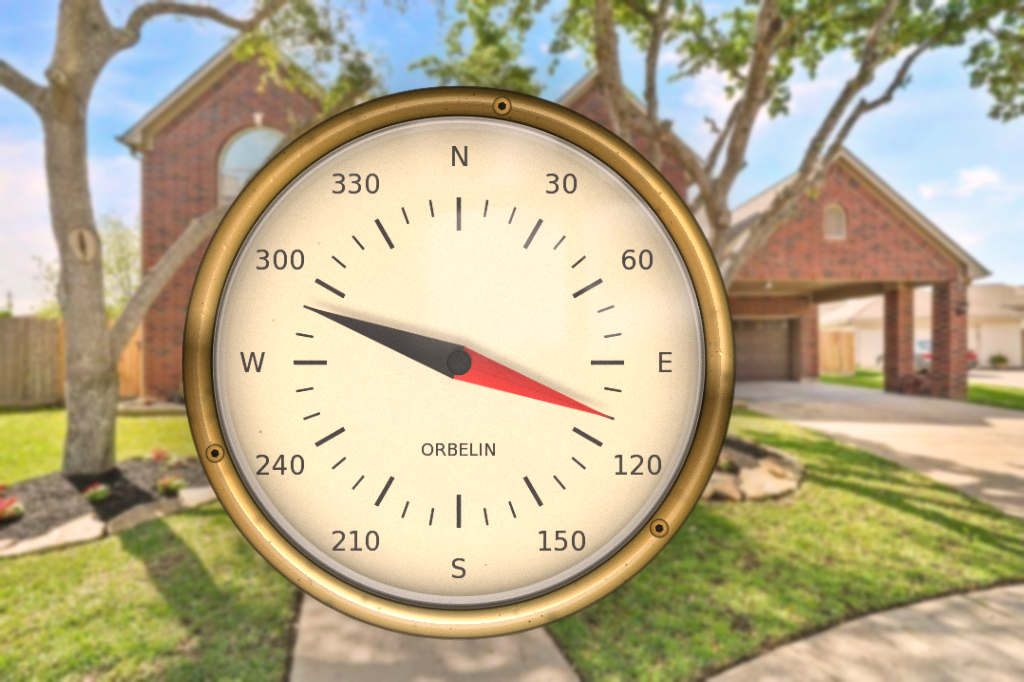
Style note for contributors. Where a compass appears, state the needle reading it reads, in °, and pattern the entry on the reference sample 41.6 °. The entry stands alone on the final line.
110 °
